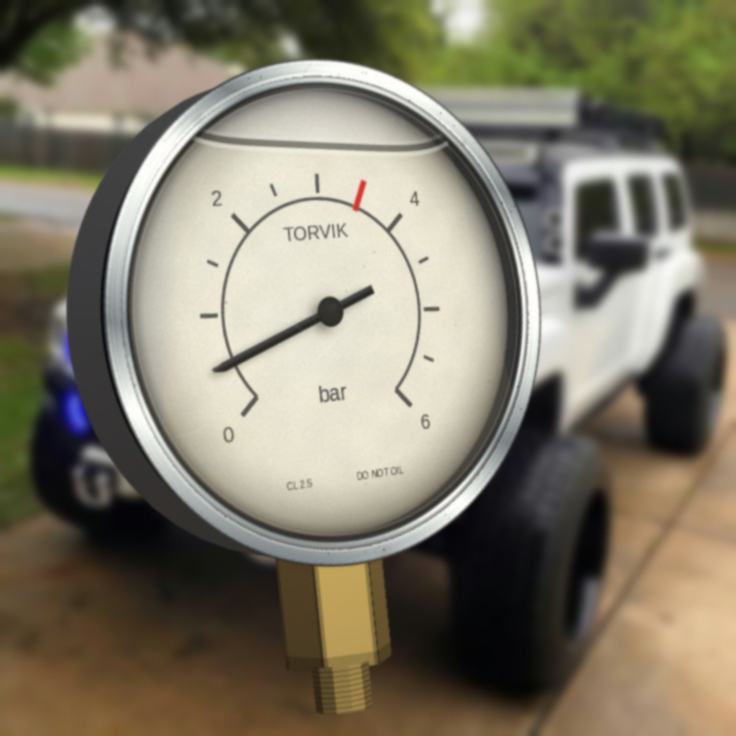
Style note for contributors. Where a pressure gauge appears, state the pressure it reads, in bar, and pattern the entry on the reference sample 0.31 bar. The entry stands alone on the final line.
0.5 bar
